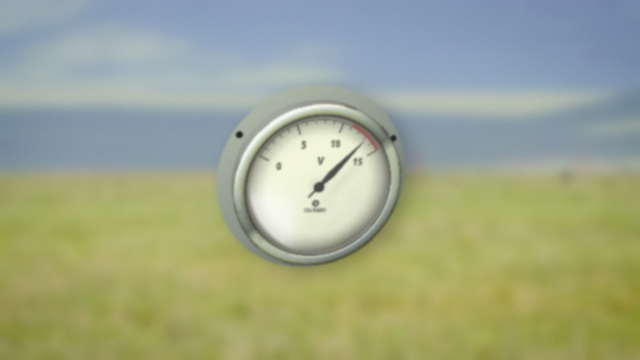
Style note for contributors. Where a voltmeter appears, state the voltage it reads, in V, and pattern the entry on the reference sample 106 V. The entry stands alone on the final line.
13 V
